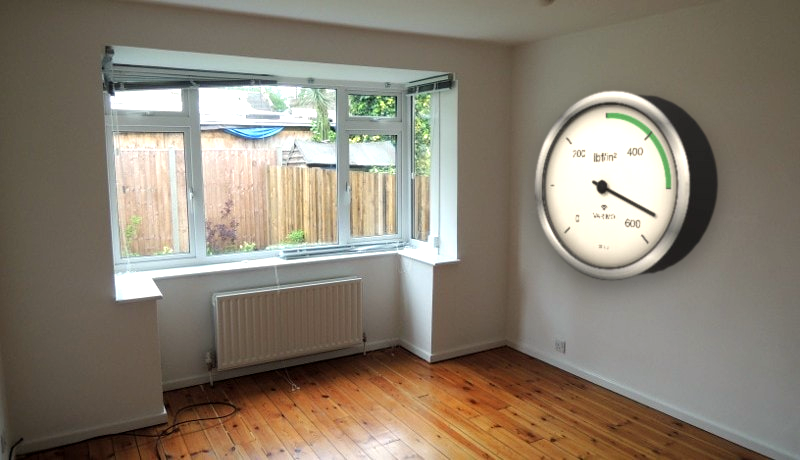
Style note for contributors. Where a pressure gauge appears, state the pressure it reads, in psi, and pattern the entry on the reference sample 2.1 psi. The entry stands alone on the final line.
550 psi
